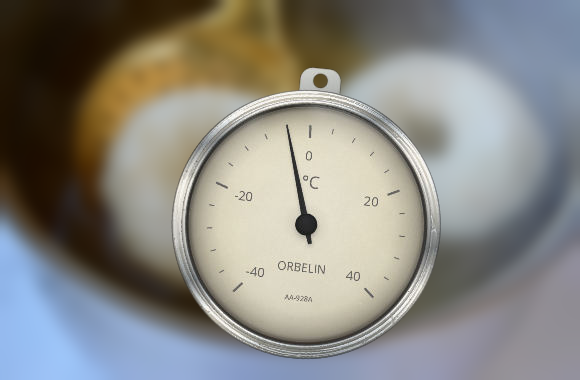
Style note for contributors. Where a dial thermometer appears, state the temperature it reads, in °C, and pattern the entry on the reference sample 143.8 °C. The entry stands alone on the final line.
-4 °C
